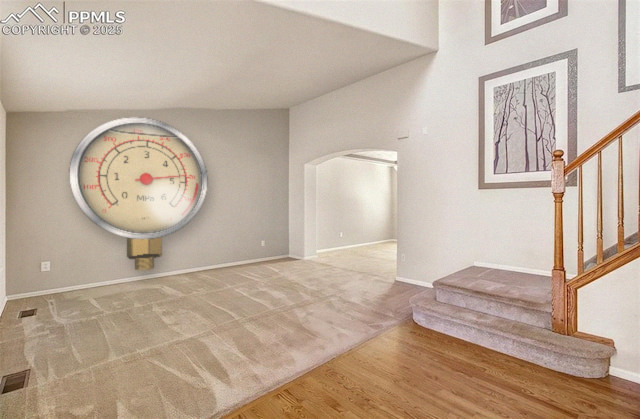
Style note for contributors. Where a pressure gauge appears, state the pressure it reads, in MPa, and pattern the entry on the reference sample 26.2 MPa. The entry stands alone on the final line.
4.75 MPa
